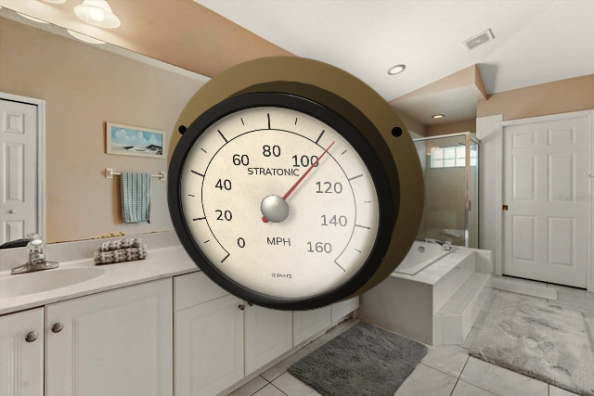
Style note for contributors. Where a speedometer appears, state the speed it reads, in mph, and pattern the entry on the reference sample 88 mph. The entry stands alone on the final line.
105 mph
